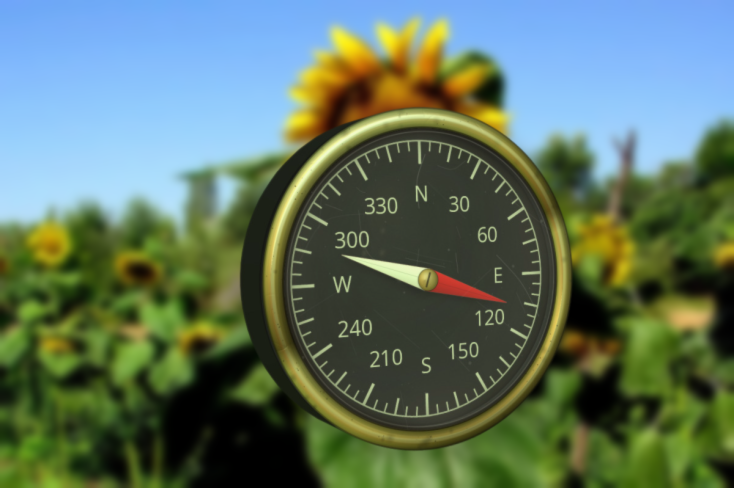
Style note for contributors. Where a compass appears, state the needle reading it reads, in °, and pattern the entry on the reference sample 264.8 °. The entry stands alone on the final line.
107.5 °
